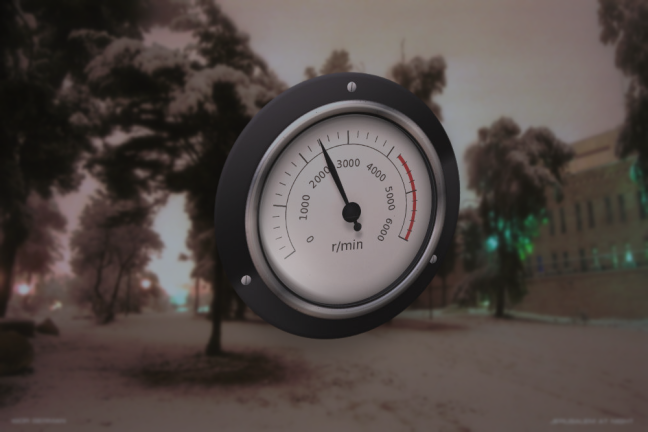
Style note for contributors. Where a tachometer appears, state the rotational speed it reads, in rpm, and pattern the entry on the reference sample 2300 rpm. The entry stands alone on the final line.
2400 rpm
